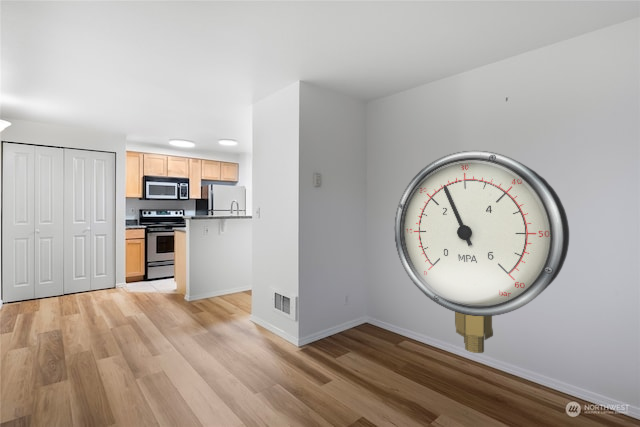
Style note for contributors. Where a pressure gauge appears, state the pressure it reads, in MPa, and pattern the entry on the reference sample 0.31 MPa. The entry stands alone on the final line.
2.5 MPa
